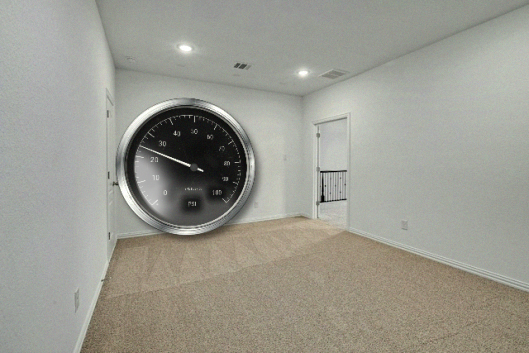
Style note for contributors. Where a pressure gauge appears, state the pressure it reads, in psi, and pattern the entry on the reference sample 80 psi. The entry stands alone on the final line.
24 psi
